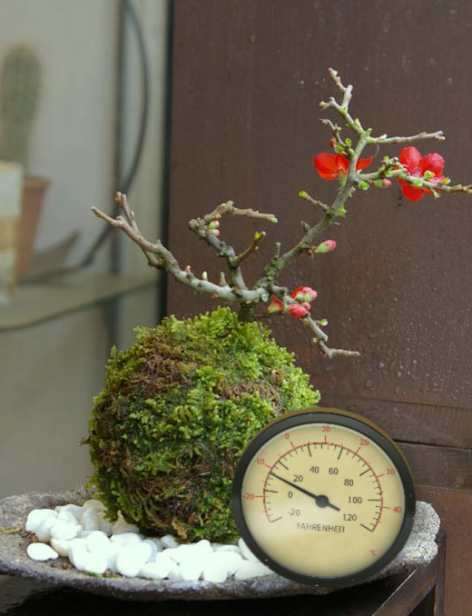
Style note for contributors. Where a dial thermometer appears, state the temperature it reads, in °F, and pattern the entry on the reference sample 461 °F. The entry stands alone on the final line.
12 °F
